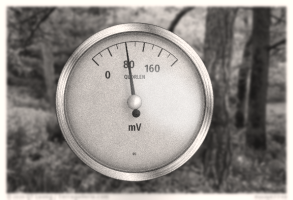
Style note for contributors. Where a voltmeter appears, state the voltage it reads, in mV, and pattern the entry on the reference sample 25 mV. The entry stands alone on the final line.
80 mV
